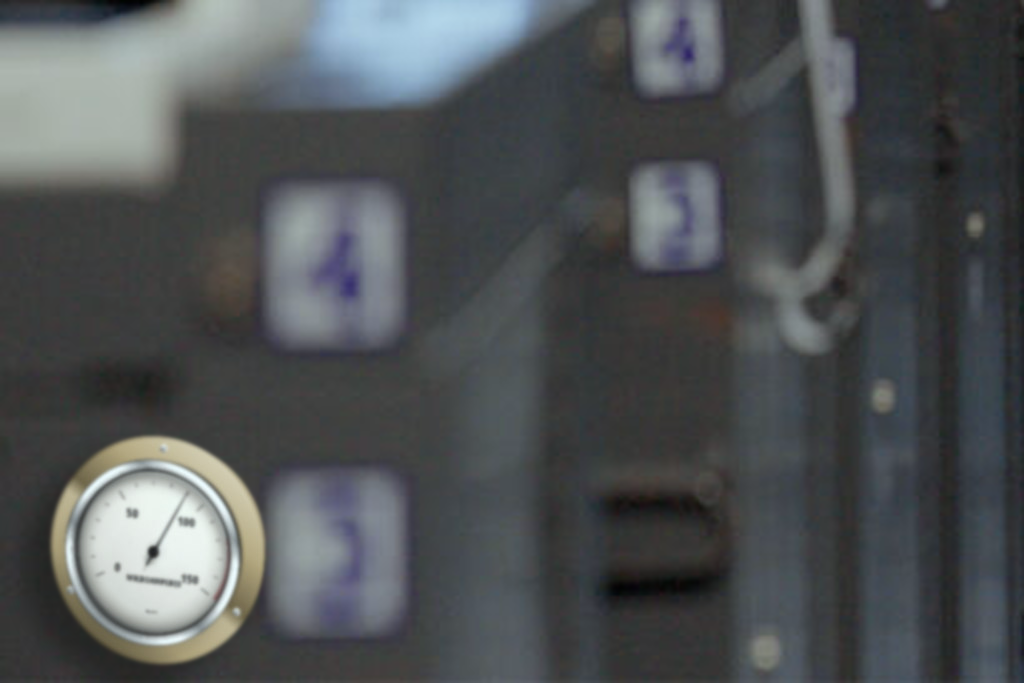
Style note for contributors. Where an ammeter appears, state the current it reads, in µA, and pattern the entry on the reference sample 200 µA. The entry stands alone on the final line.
90 µA
